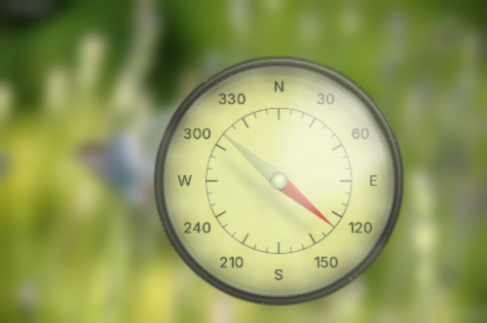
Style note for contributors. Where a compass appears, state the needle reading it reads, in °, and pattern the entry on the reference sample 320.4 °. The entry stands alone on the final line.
130 °
